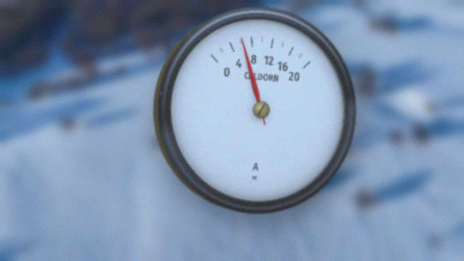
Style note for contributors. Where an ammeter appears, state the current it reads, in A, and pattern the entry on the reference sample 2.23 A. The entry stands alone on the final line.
6 A
